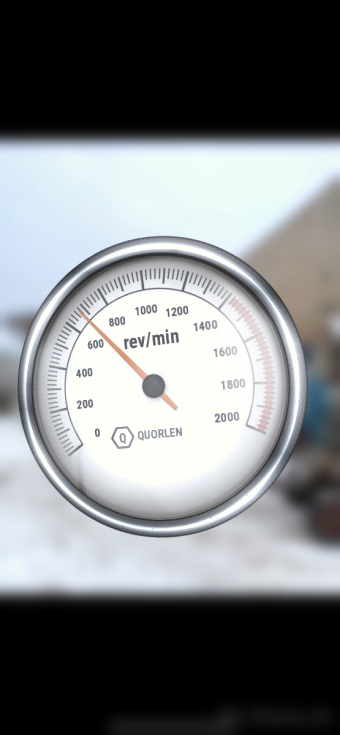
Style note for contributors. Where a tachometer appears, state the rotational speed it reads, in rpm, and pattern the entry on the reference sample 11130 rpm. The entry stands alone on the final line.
680 rpm
